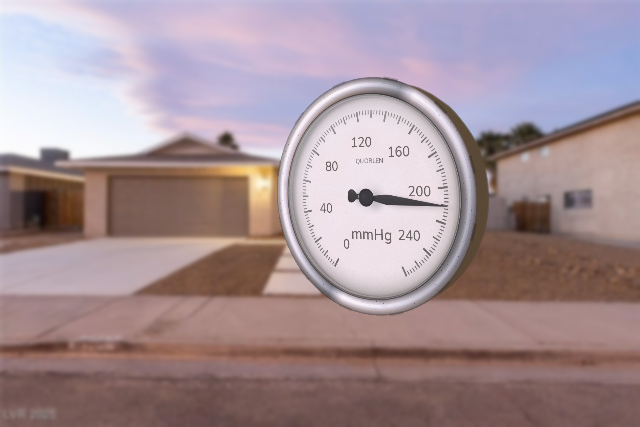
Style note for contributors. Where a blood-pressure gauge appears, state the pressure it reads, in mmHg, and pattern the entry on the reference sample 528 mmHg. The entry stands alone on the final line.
210 mmHg
